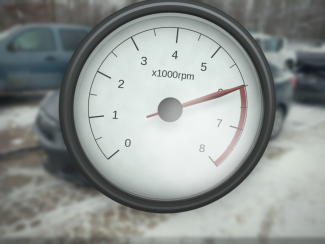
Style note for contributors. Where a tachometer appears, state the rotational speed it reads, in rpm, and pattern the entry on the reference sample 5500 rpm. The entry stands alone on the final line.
6000 rpm
